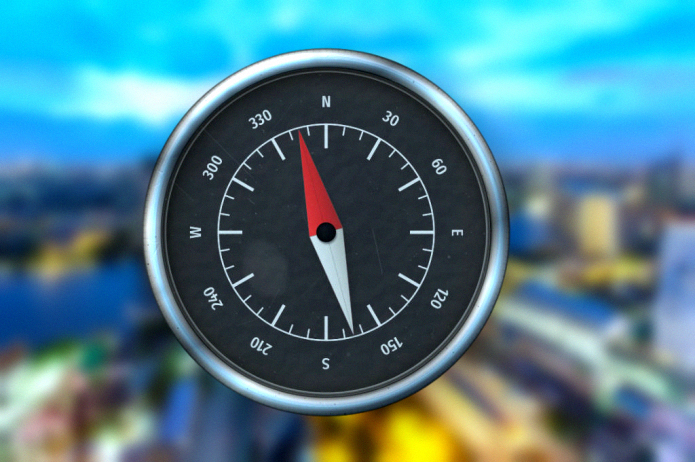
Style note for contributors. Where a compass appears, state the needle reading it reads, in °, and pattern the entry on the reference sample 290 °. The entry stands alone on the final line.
345 °
